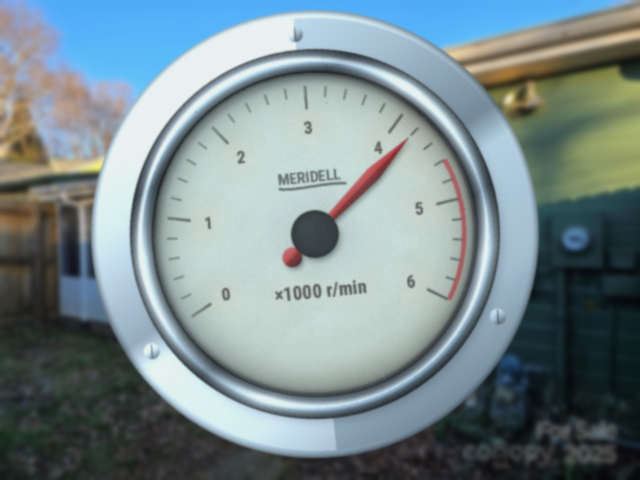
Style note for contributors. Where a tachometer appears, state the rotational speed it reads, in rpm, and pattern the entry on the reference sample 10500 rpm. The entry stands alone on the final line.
4200 rpm
